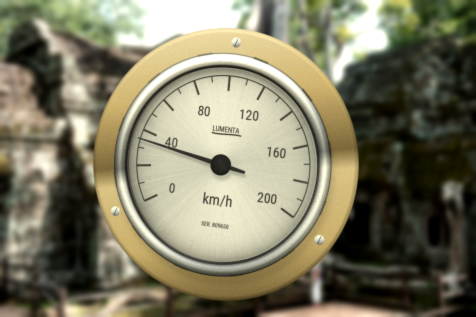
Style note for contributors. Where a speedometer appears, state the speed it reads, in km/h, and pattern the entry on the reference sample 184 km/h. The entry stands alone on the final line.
35 km/h
